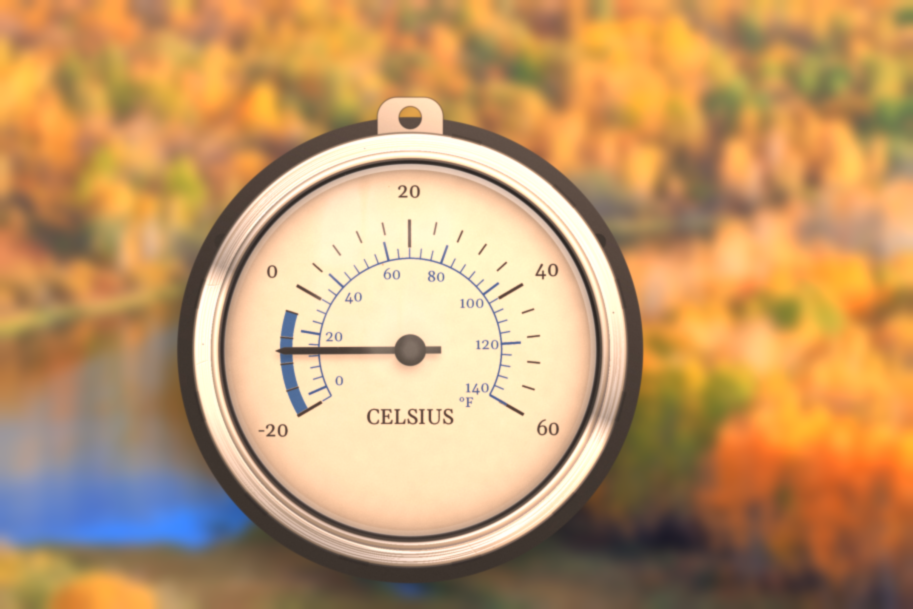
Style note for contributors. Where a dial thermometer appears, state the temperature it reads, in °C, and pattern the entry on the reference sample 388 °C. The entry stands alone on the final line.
-10 °C
